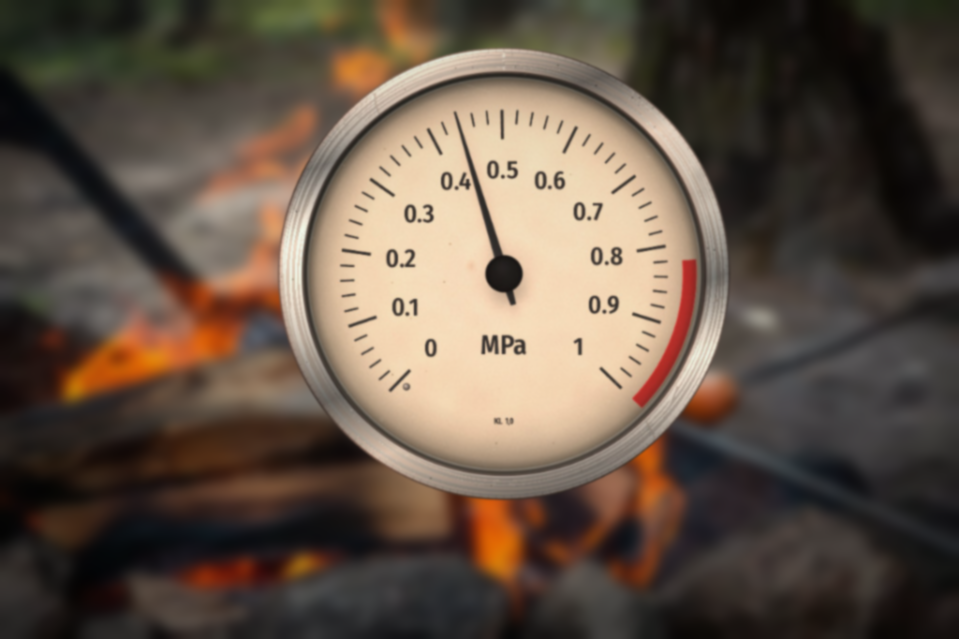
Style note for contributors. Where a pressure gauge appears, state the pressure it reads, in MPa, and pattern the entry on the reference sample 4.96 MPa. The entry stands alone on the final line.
0.44 MPa
